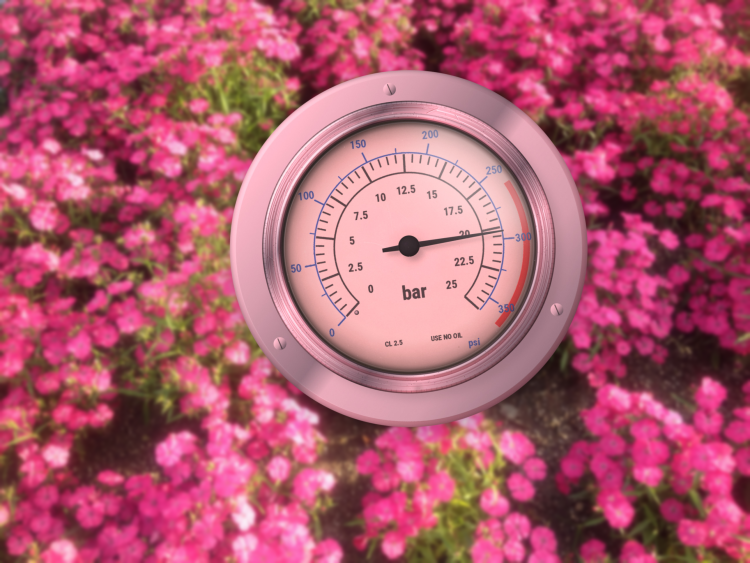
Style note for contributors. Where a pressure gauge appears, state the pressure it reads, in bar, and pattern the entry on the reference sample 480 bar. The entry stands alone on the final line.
20.25 bar
